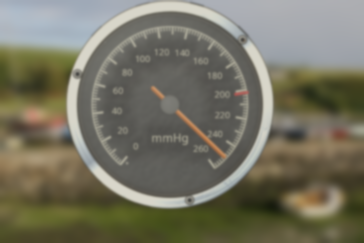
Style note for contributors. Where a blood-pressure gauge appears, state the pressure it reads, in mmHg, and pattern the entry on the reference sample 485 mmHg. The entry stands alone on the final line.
250 mmHg
